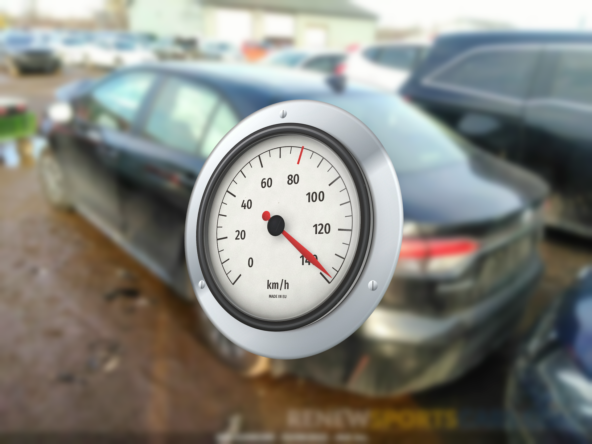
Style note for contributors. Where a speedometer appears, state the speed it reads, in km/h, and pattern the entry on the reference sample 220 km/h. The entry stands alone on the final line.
137.5 km/h
